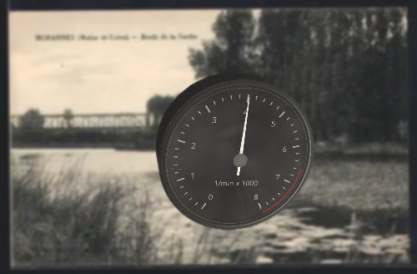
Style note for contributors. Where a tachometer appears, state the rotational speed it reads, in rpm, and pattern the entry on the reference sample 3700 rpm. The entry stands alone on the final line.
4000 rpm
